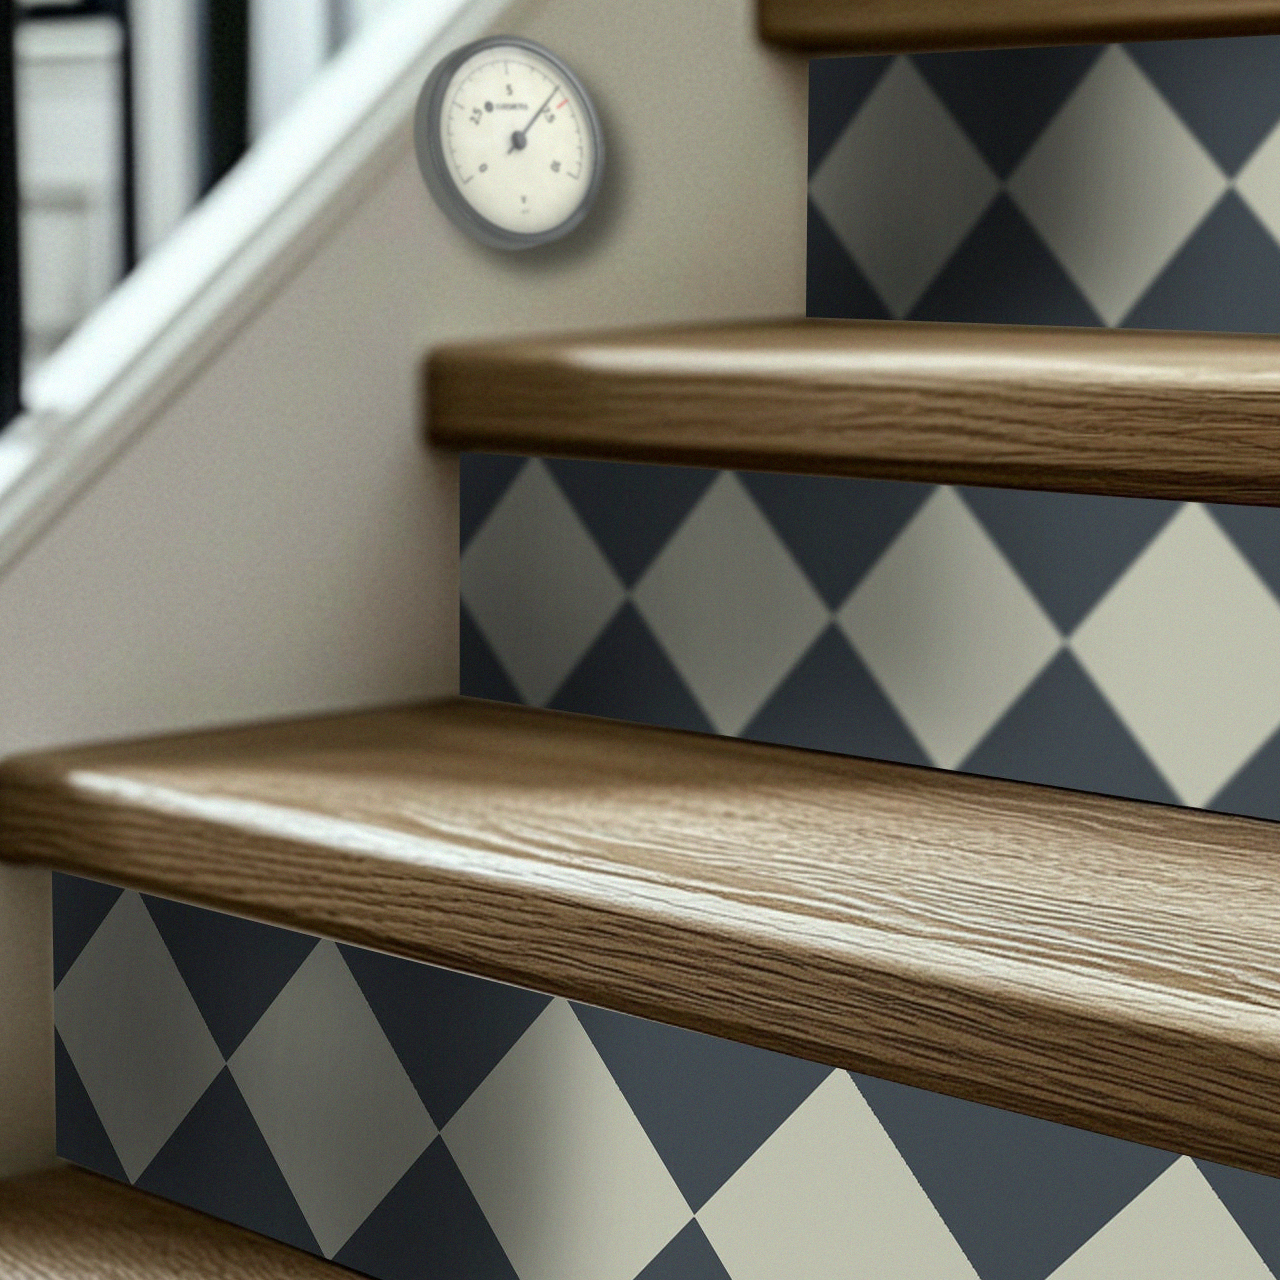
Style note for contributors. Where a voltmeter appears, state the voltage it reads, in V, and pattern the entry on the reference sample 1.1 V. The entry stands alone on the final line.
7 V
